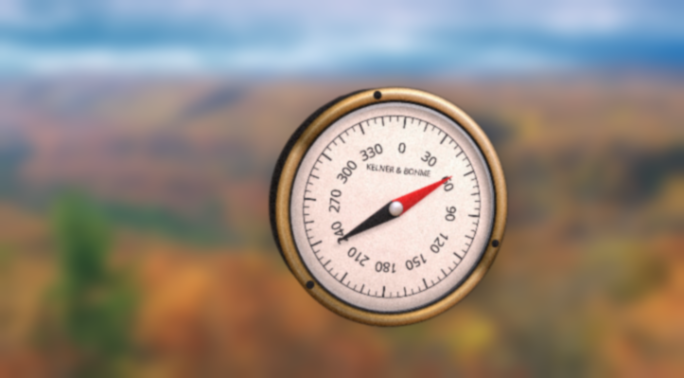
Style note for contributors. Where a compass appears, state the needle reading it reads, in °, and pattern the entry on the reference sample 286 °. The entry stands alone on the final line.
55 °
